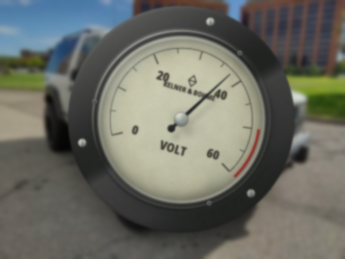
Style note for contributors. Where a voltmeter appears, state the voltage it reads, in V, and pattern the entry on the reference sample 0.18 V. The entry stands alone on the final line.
37.5 V
